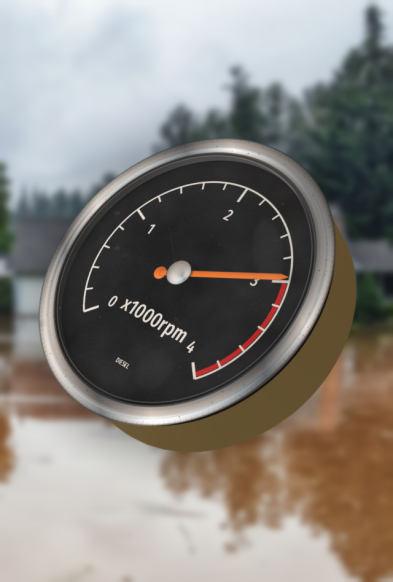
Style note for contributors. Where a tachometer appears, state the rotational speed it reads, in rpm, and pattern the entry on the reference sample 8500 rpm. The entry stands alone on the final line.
3000 rpm
